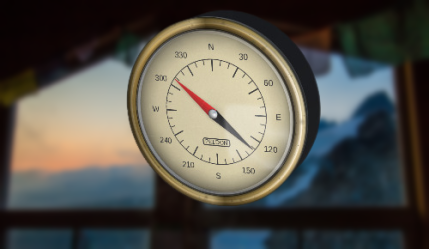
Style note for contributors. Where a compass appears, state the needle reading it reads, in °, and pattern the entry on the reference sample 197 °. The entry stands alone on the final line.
310 °
